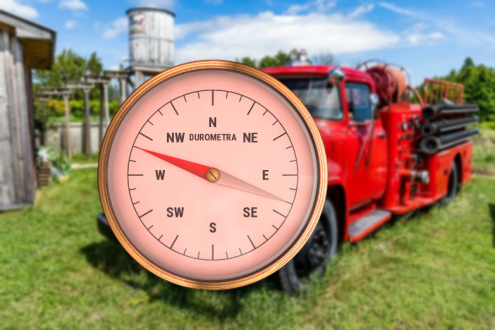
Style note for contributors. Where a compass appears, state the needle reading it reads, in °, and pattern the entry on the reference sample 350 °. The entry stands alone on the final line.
290 °
